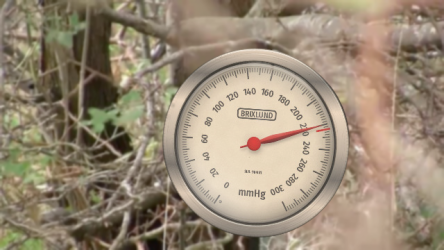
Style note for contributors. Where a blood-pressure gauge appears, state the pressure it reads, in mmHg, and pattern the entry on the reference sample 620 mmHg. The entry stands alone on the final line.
220 mmHg
